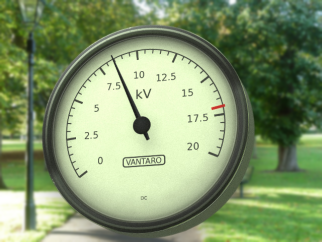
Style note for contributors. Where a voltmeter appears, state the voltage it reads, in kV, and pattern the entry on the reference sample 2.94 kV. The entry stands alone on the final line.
8.5 kV
